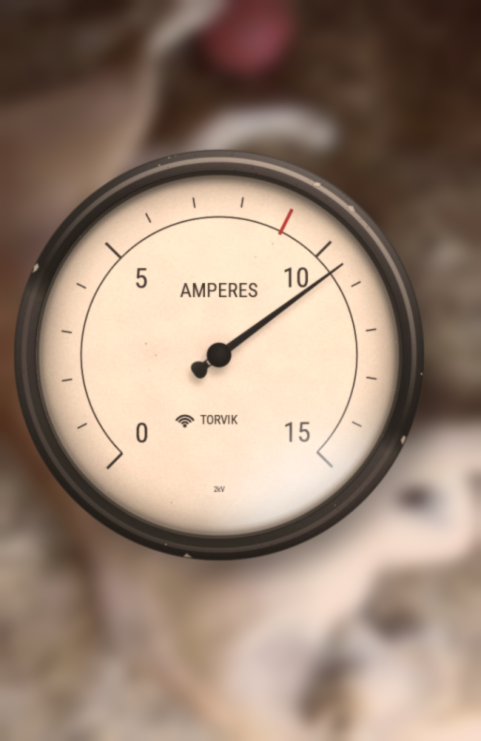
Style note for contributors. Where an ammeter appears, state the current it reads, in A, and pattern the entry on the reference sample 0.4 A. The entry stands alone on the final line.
10.5 A
